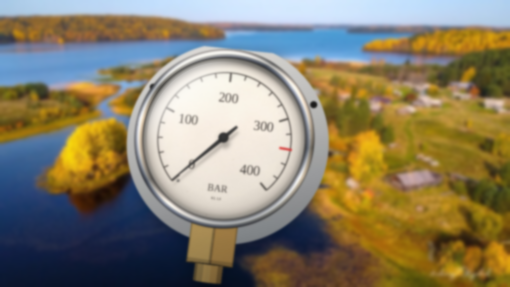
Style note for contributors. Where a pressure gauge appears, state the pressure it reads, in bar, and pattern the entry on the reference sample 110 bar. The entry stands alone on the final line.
0 bar
